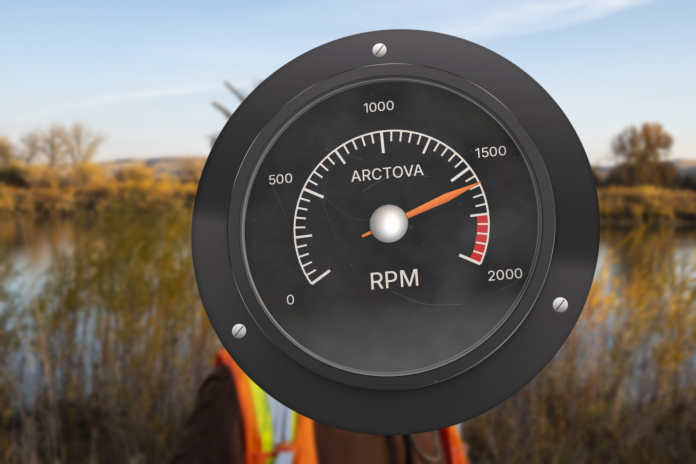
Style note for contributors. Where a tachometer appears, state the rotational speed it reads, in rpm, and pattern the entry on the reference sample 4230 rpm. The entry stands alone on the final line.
1600 rpm
